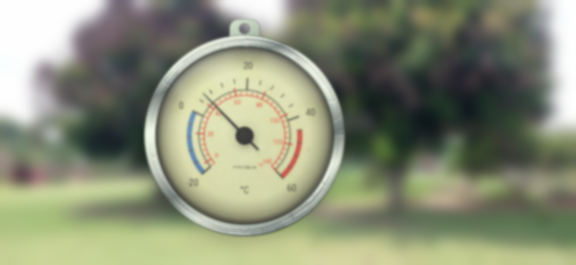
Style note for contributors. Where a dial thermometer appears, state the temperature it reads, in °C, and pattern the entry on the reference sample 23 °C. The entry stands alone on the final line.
6 °C
